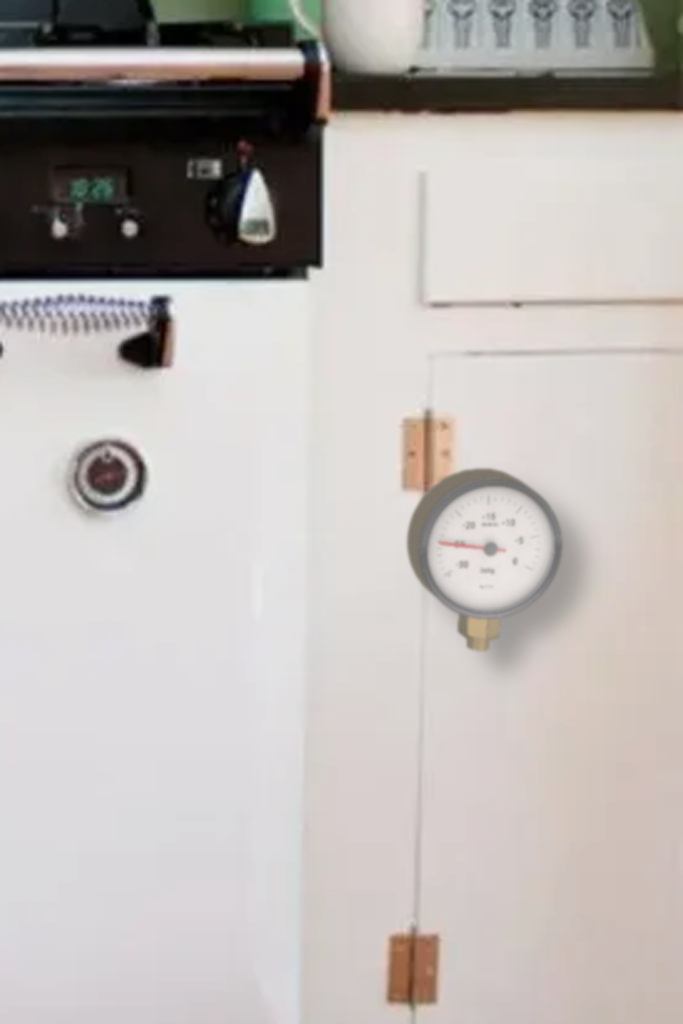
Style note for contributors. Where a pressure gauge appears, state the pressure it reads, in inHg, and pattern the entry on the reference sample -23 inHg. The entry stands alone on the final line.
-25 inHg
